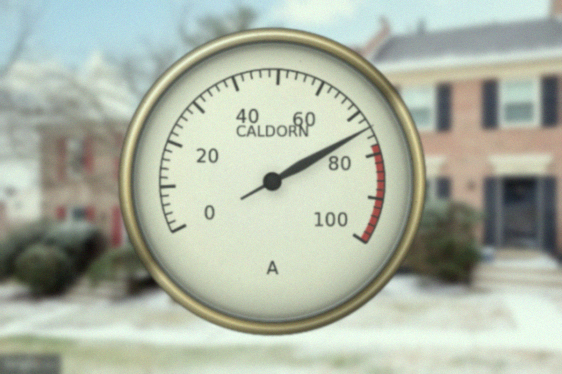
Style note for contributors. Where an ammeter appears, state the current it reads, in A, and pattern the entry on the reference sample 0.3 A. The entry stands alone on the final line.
74 A
